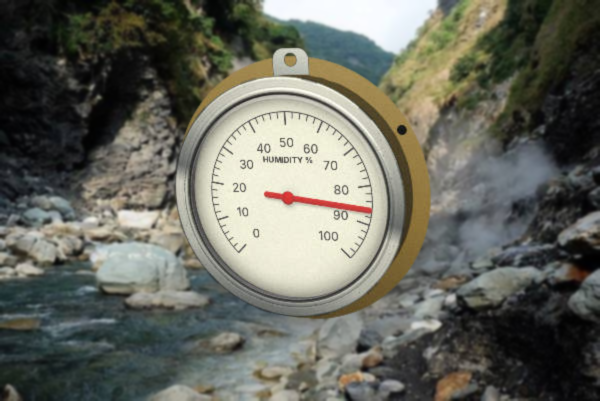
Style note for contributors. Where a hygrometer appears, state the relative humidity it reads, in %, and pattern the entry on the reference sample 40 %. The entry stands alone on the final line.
86 %
